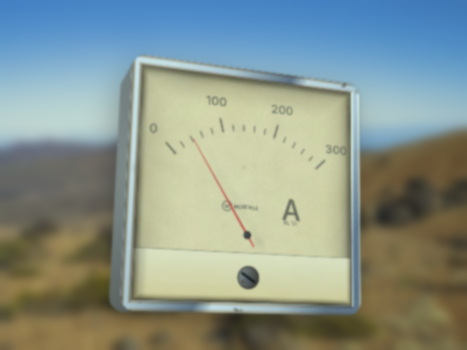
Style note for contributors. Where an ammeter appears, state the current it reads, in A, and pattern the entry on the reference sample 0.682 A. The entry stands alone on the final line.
40 A
